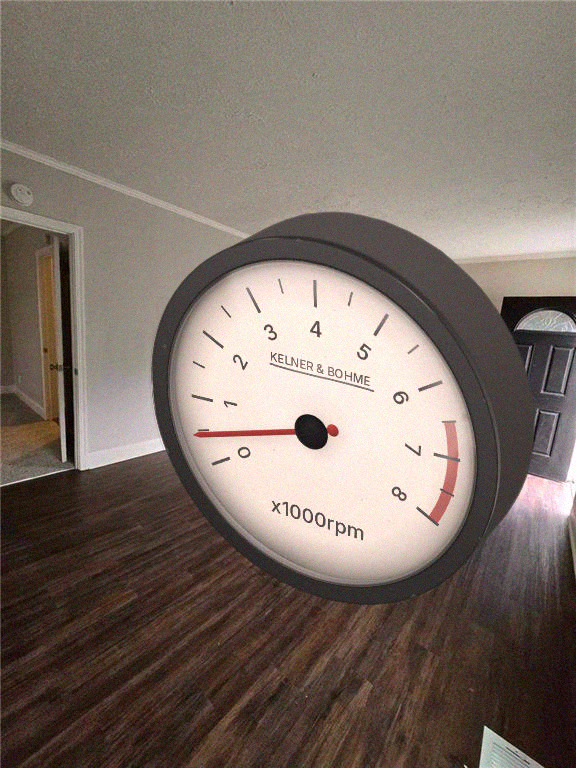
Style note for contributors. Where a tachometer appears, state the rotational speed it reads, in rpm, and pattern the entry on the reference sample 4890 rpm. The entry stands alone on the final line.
500 rpm
